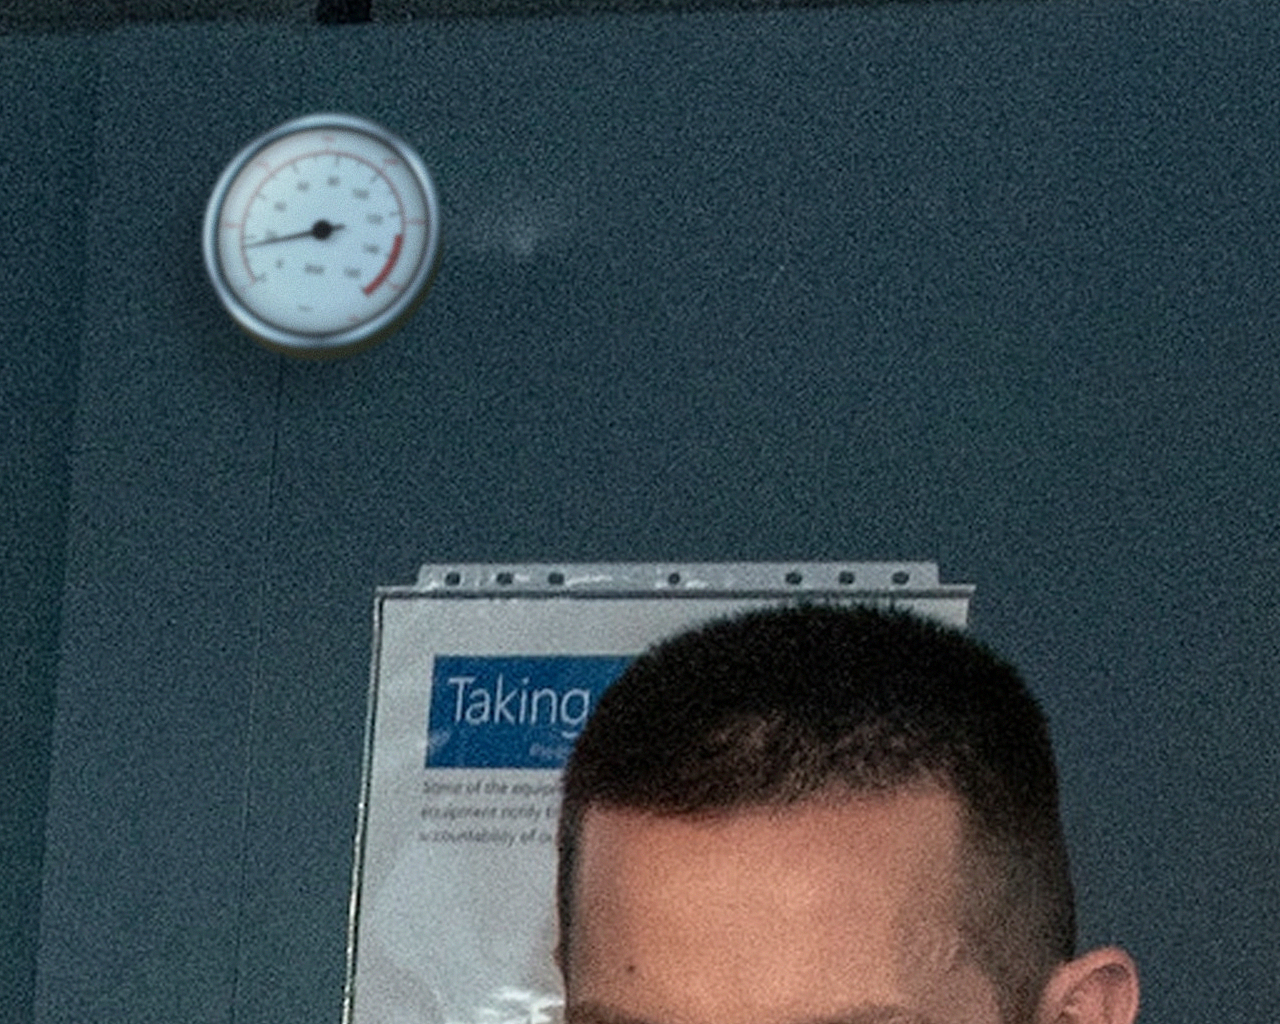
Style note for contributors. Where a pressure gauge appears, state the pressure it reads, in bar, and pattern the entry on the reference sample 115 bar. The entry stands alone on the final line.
15 bar
